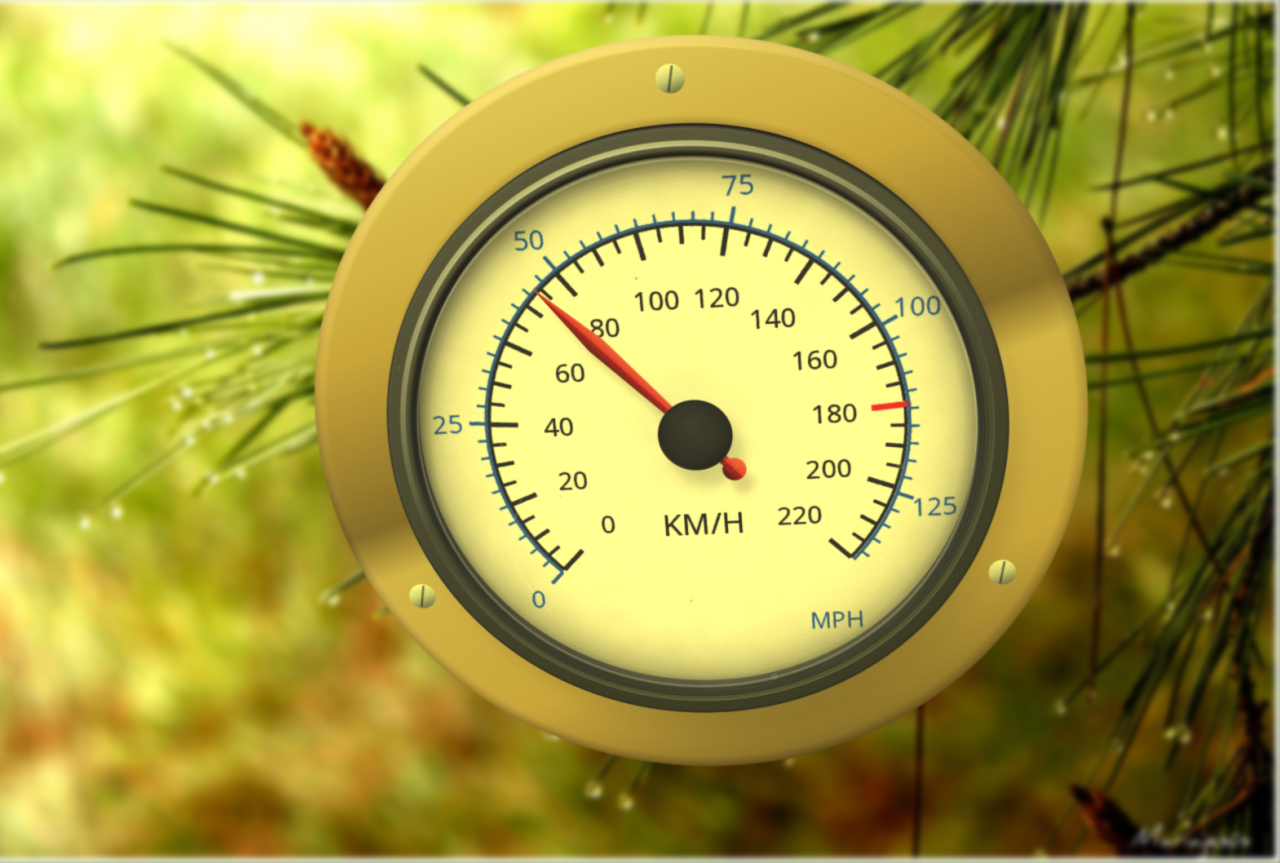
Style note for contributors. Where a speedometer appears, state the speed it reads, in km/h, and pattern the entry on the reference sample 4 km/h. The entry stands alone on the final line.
75 km/h
